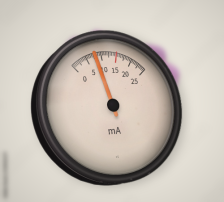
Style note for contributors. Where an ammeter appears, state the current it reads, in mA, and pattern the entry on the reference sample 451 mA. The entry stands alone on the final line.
7.5 mA
